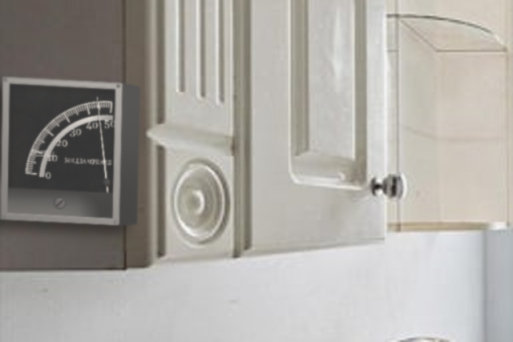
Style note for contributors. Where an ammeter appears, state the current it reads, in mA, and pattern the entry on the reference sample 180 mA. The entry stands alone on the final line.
45 mA
